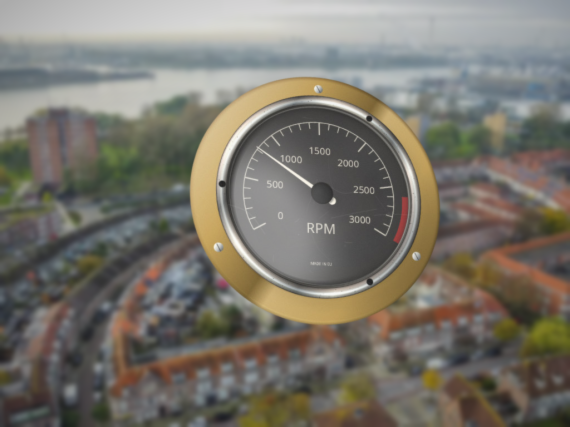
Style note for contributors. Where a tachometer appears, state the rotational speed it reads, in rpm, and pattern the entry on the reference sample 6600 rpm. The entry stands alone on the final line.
800 rpm
